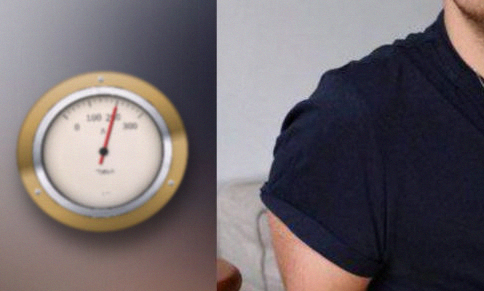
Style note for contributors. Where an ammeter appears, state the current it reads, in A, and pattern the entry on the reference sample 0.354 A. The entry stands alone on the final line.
200 A
